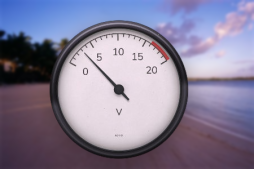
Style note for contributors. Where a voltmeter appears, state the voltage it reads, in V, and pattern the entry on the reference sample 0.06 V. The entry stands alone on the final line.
3 V
